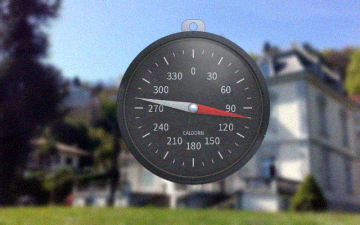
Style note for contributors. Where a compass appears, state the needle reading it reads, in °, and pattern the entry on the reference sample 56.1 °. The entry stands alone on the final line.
100 °
